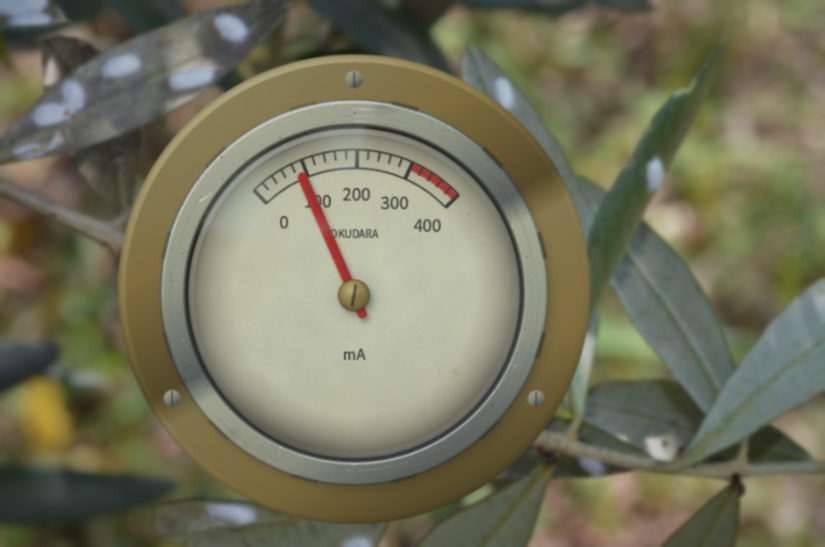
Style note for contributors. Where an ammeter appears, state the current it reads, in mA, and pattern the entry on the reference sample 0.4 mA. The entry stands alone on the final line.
90 mA
